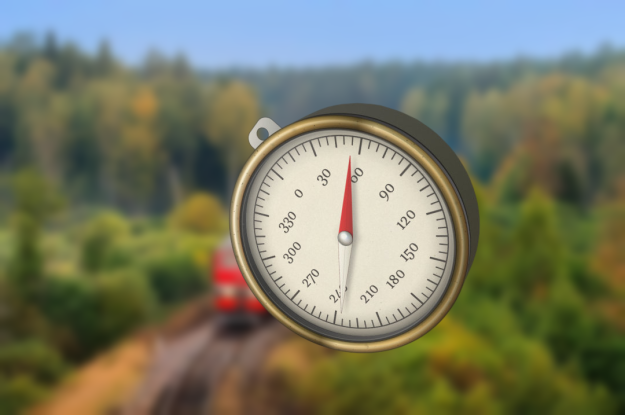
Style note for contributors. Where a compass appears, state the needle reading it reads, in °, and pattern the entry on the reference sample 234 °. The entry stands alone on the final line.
55 °
